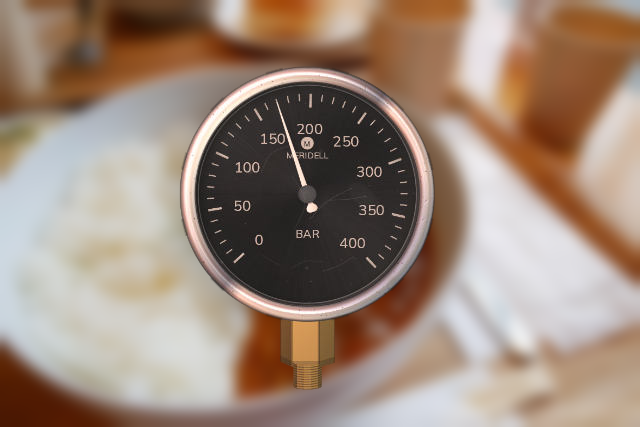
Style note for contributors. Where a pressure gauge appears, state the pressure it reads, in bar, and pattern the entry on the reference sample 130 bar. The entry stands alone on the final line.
170 bar
